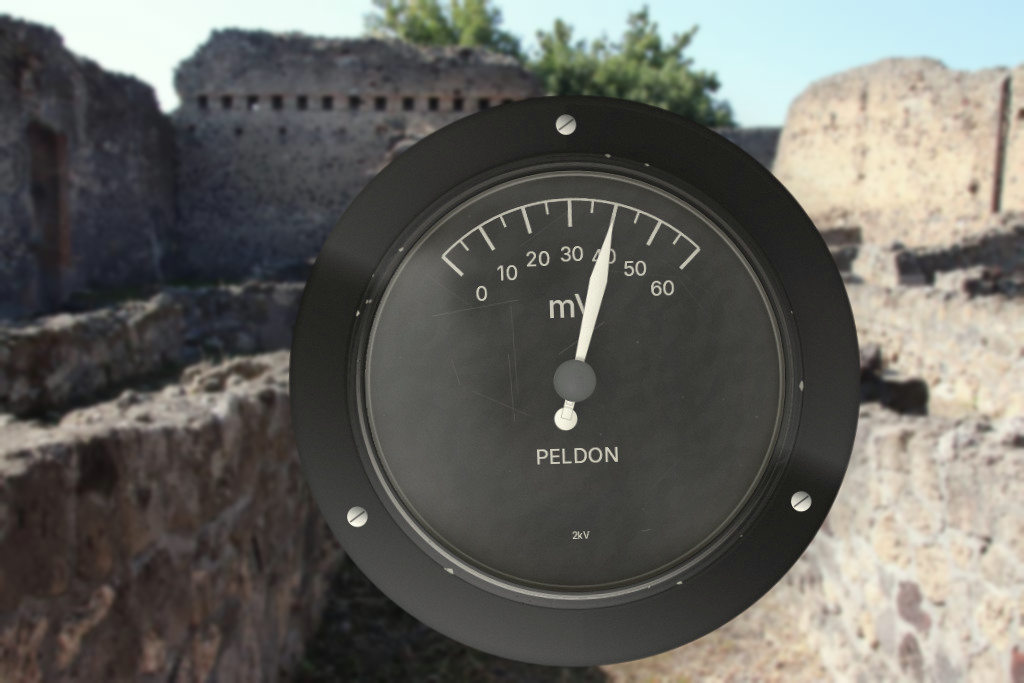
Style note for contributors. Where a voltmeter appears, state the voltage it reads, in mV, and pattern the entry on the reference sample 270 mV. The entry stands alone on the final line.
40 mV
